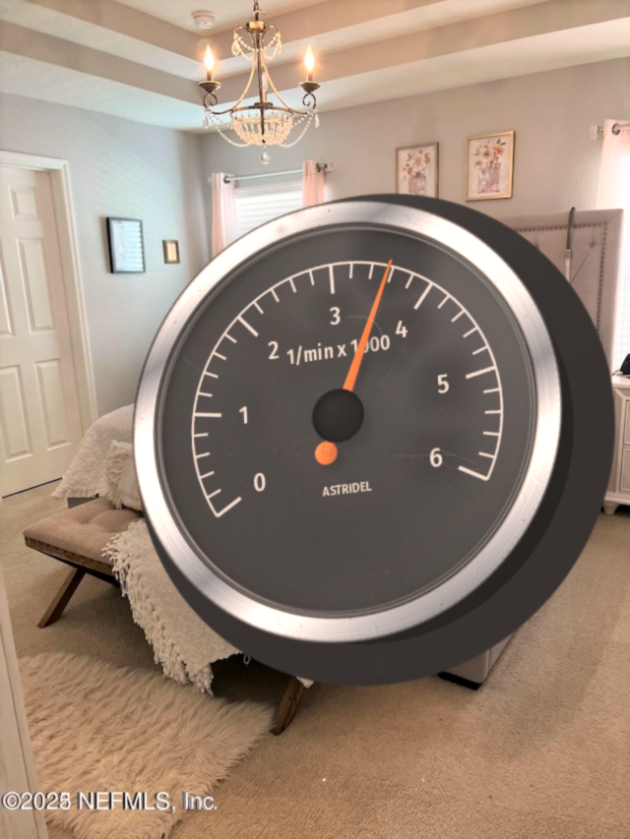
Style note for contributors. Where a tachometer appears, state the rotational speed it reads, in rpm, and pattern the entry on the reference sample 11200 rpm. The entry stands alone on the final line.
3600 rpm
